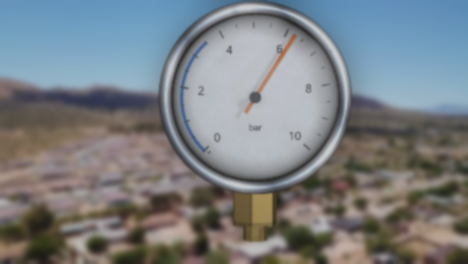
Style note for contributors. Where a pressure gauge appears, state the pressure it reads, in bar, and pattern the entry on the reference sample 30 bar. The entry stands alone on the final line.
6.25 bar
